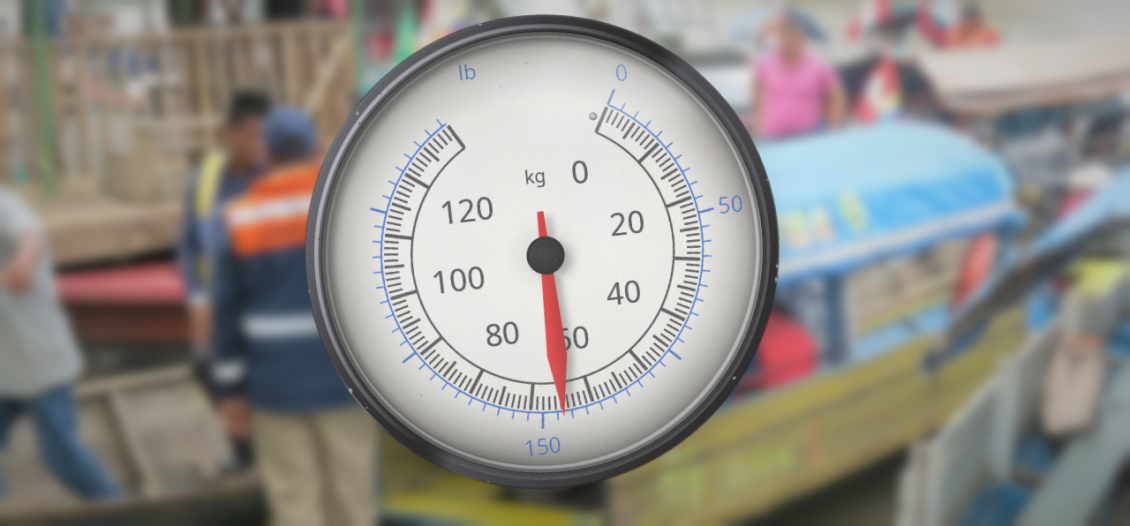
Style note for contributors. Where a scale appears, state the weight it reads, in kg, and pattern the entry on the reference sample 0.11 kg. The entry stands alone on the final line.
65 kg
